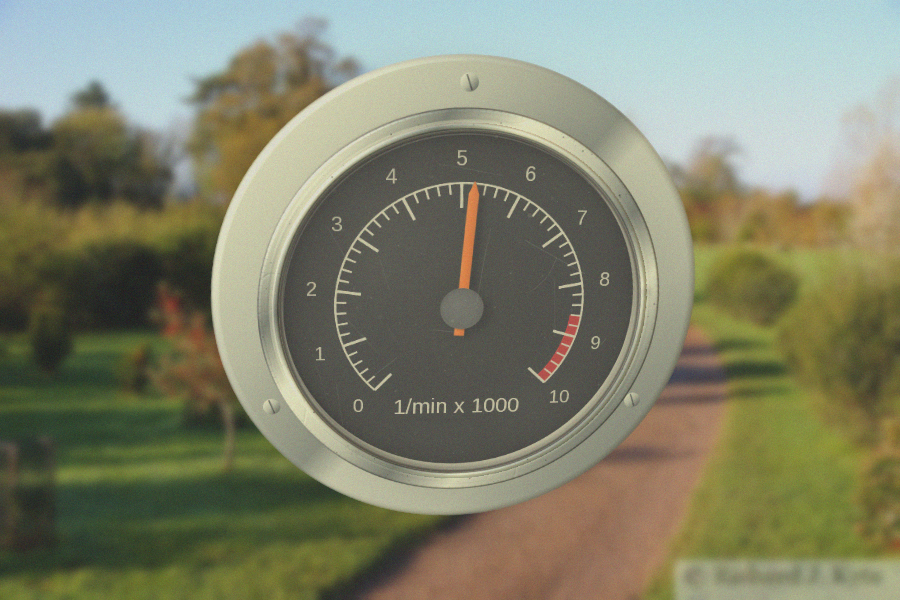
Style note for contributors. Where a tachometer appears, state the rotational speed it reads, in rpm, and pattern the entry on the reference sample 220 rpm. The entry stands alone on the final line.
5200 rpm
